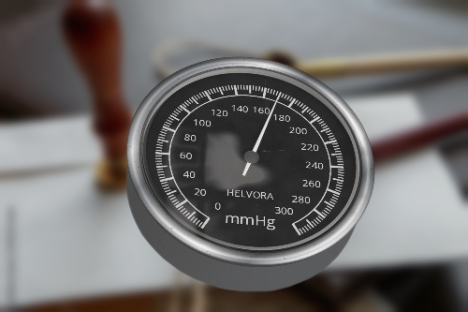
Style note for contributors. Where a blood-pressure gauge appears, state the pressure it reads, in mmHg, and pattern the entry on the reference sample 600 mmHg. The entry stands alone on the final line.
170 mmHg
